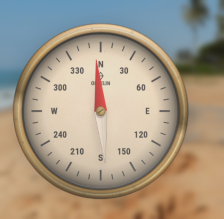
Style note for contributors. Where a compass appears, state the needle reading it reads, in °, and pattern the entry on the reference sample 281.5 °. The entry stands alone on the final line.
355 °
